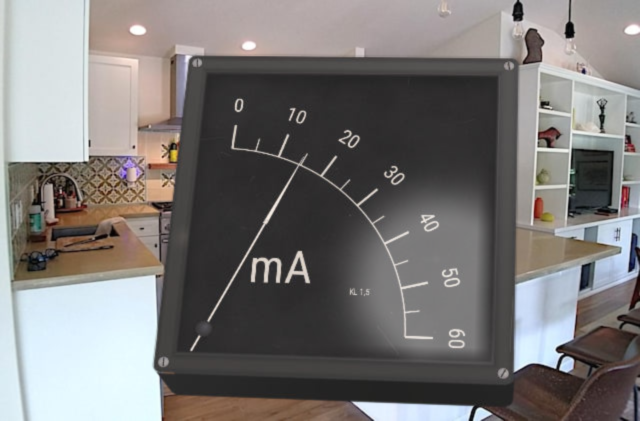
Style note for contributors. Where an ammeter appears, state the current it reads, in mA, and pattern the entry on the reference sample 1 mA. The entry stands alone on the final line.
15 mA
